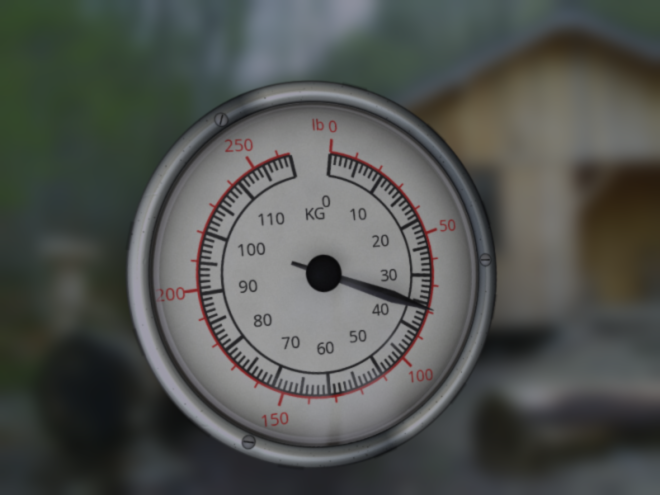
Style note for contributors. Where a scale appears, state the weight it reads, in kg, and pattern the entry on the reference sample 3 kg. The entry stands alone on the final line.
36 kg
